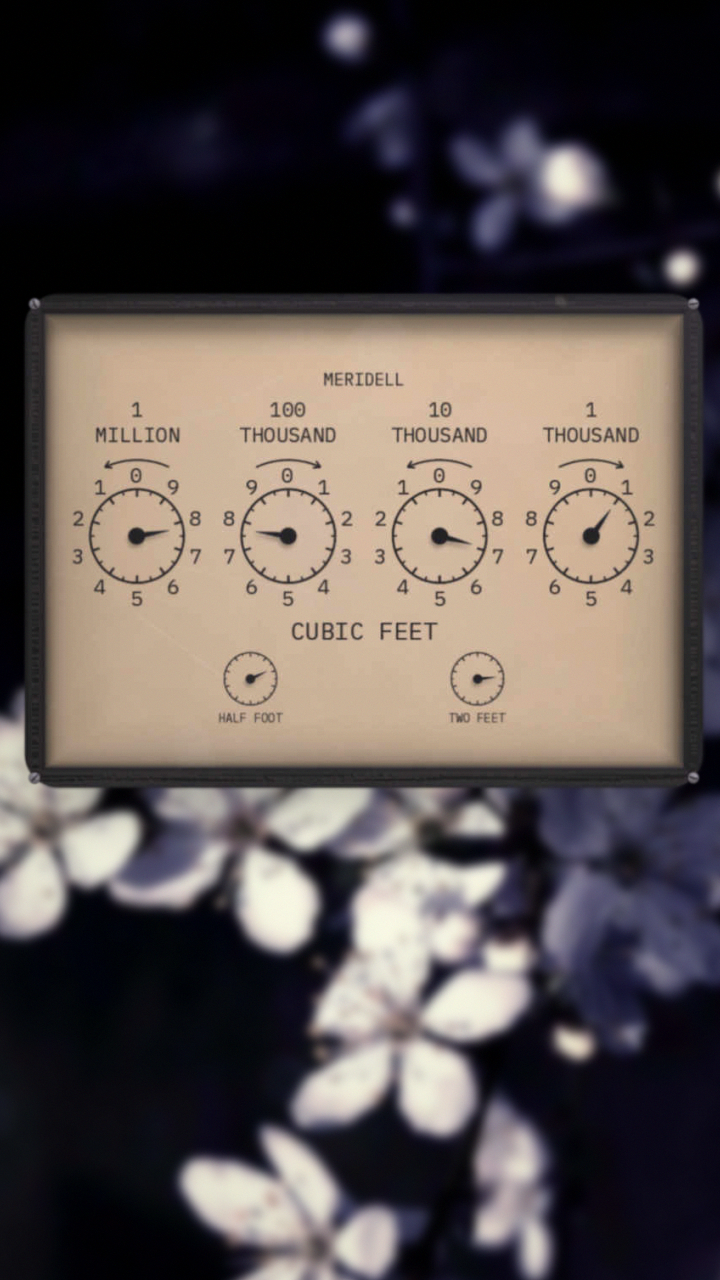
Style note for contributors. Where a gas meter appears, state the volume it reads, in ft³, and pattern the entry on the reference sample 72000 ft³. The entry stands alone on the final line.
777100 ft³
